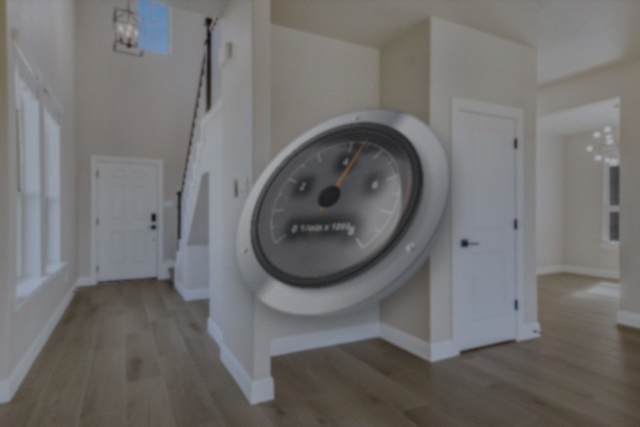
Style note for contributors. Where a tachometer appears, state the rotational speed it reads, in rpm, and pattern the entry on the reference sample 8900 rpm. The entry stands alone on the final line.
4500 rpm
